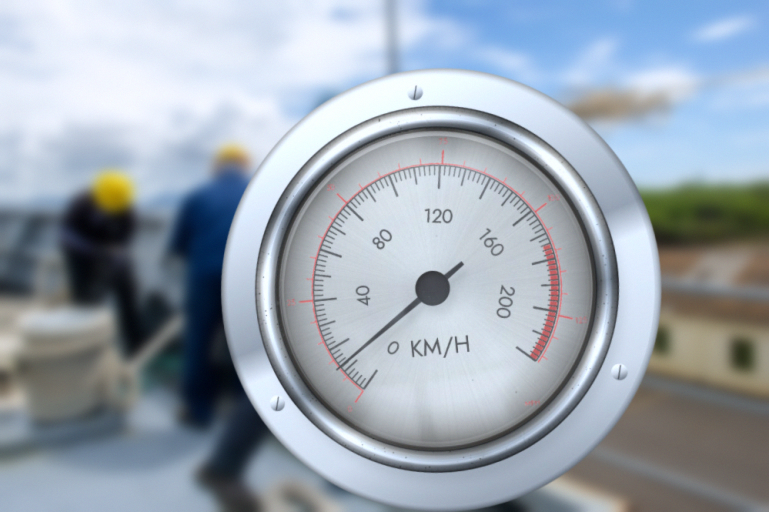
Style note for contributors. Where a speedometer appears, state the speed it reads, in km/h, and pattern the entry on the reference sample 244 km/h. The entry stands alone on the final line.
12 km/h
